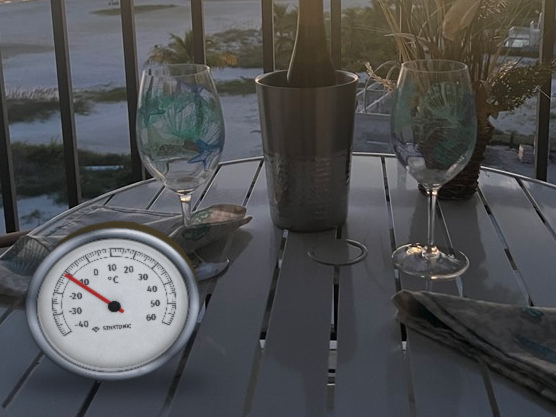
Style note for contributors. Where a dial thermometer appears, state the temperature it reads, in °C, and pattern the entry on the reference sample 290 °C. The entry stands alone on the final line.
-10 °C
